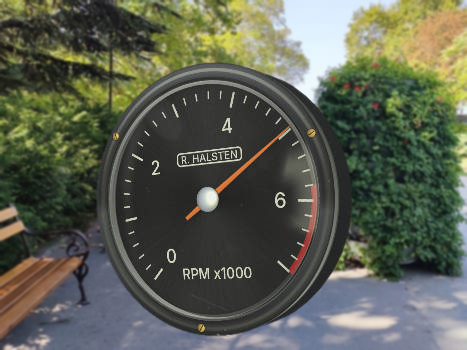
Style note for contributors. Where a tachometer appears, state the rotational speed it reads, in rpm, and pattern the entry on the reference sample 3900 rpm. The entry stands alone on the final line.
5000 rpm
